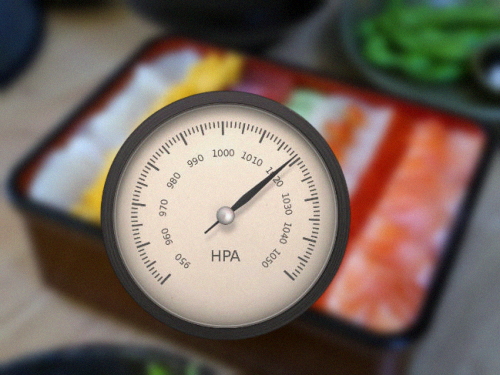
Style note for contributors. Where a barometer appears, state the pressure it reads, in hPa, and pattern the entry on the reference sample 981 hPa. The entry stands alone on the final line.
1019 hPa
